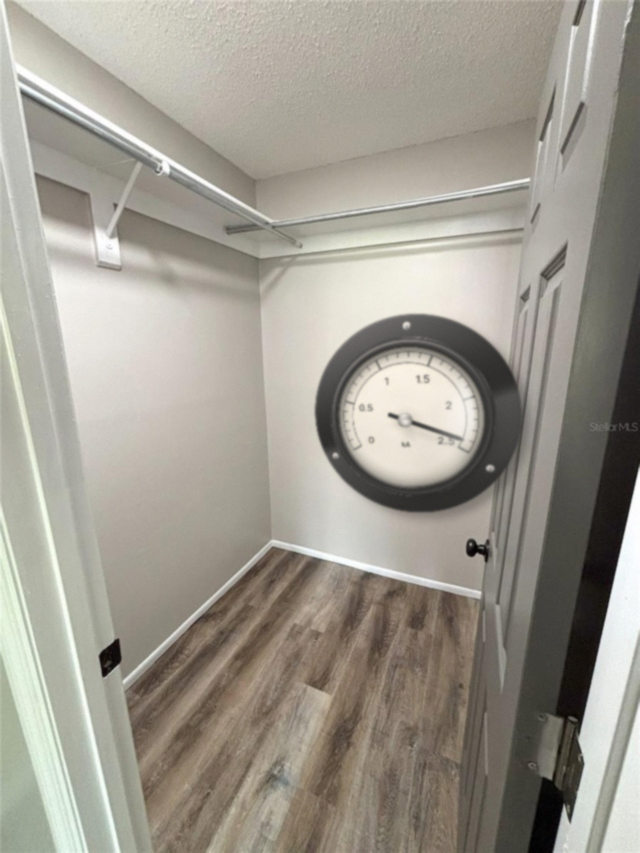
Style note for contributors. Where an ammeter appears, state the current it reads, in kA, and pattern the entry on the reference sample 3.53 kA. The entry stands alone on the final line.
2.4 kA
